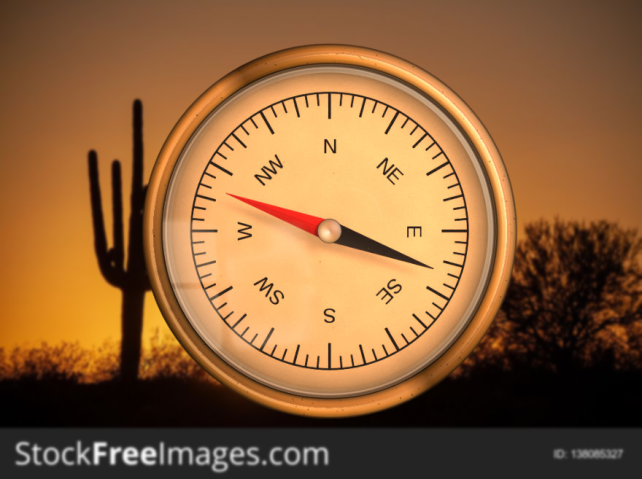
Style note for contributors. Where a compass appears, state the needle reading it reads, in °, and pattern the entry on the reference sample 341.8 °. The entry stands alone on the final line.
290 °
